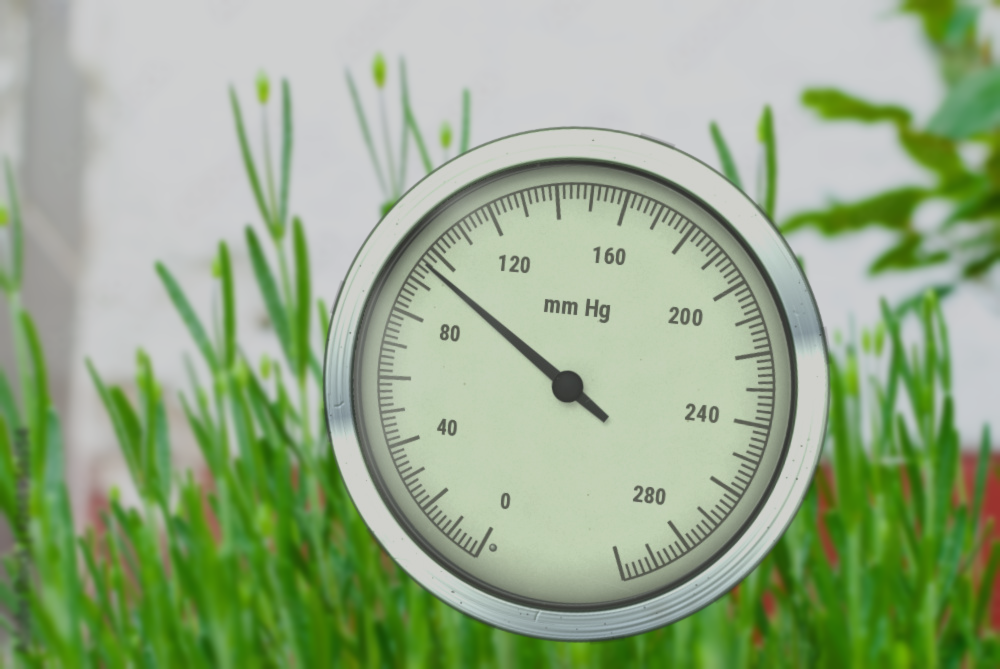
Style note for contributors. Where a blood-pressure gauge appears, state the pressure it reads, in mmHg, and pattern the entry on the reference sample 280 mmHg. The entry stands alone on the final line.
96 mmHg
